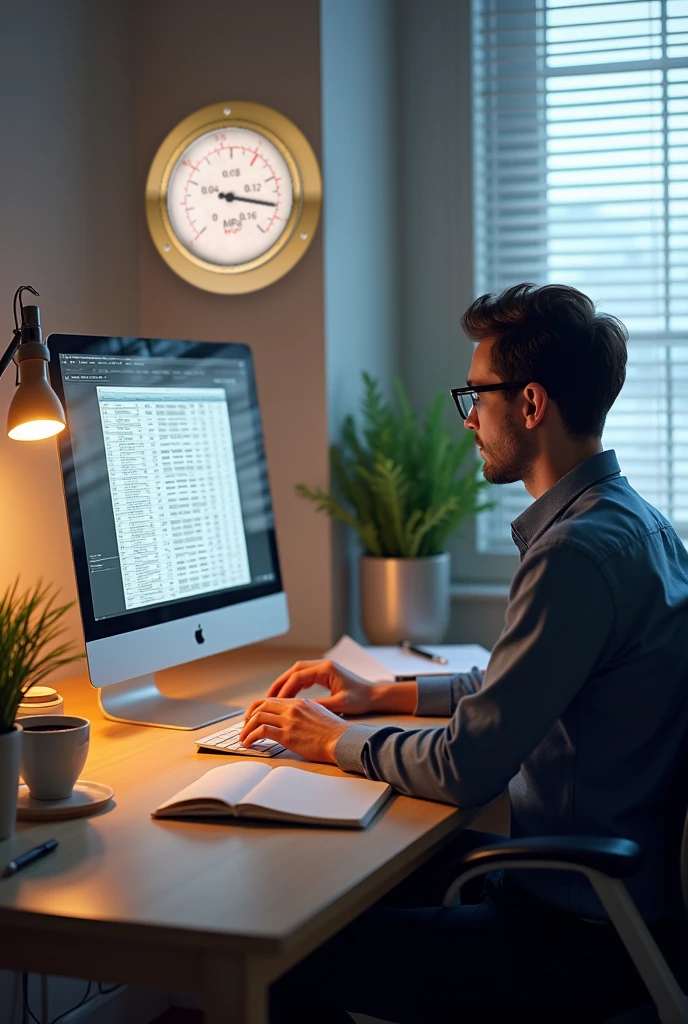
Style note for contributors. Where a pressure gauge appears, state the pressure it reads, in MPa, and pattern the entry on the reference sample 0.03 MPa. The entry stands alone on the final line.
0.14 MPa
